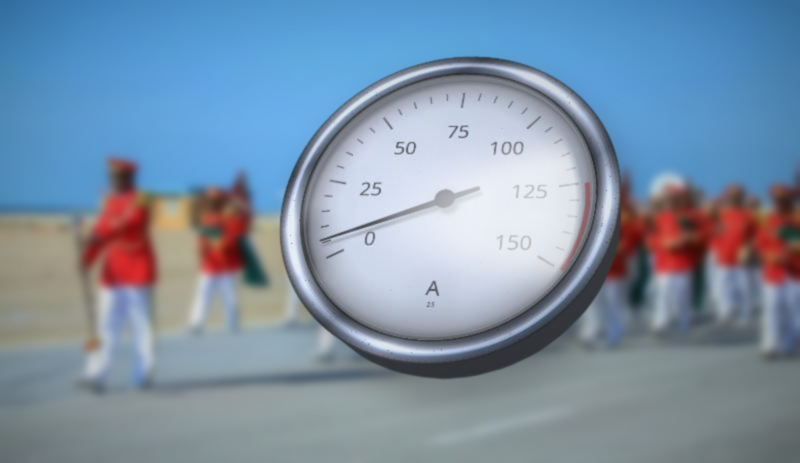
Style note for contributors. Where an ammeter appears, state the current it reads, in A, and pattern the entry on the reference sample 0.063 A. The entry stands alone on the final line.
5 A
